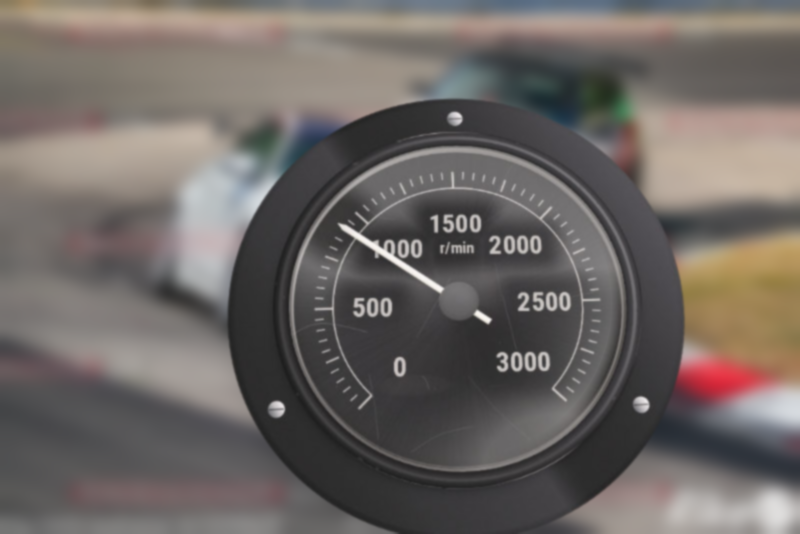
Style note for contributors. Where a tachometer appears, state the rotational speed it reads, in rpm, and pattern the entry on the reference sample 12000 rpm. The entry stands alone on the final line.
900 rpm
